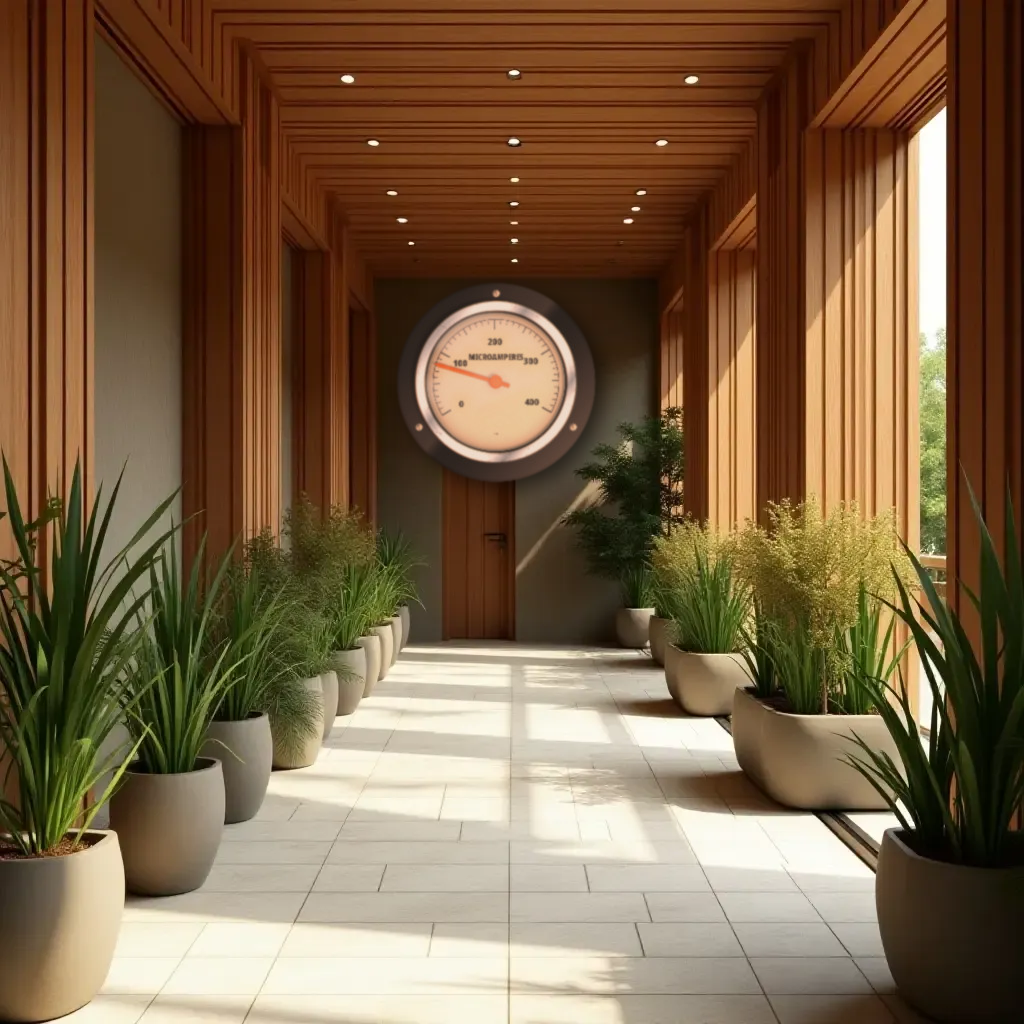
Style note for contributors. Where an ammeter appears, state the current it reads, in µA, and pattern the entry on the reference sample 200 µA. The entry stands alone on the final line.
80 µA
